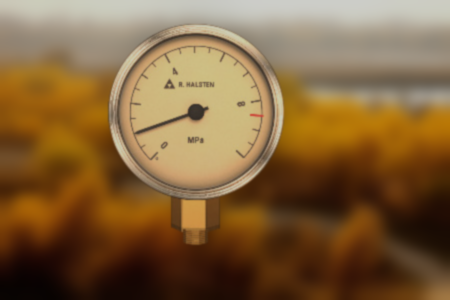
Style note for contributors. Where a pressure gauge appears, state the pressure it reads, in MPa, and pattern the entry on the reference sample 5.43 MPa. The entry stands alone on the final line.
1 MPa
